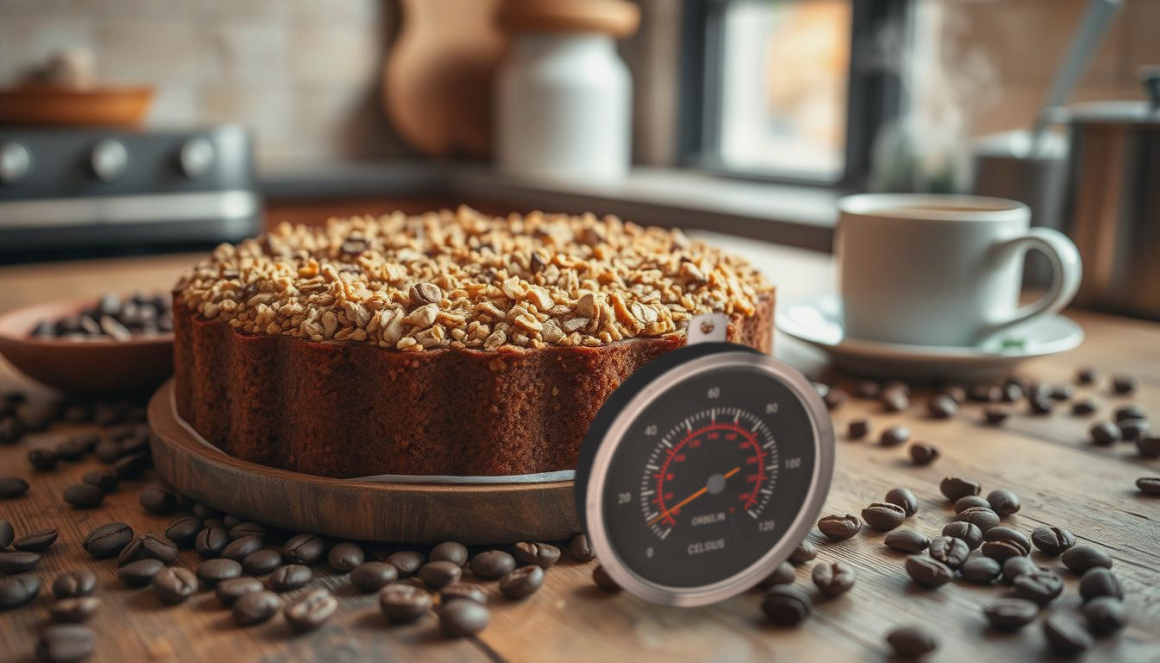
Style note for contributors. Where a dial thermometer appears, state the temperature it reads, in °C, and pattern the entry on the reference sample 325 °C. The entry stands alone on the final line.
10 °C
